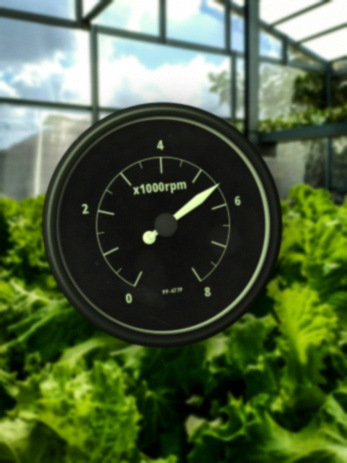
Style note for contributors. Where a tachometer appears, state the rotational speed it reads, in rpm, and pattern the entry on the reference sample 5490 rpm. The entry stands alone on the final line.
5500 rpm
